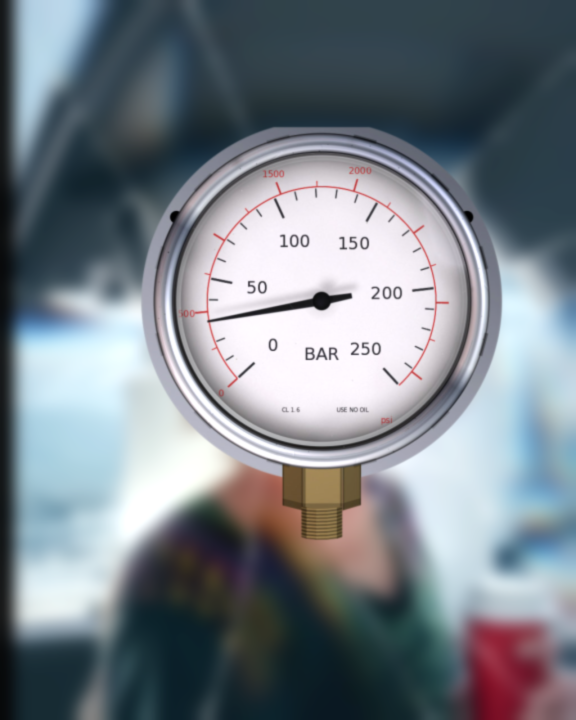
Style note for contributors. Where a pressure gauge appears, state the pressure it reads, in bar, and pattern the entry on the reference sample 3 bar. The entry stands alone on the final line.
30 bar
